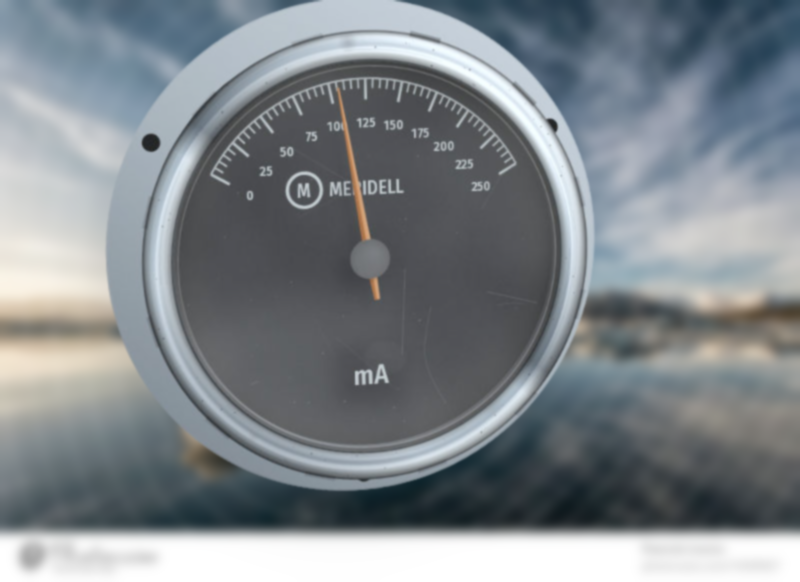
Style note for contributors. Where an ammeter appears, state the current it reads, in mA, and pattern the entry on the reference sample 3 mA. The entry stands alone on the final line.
105 mA
